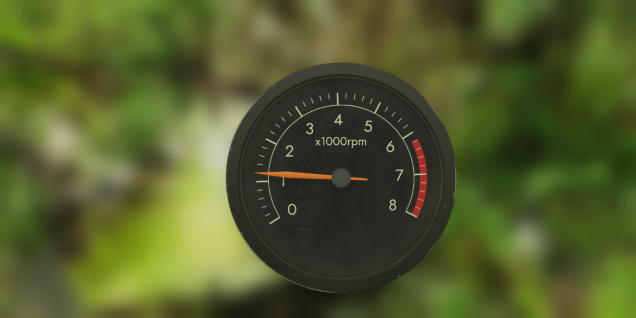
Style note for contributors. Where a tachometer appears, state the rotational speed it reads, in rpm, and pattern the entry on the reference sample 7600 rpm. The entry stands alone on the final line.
1200 rpm
